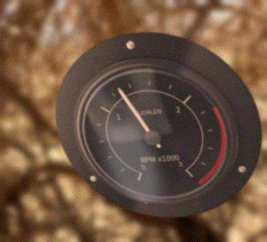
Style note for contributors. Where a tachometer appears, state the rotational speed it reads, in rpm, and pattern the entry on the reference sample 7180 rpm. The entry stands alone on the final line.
1300 rpm
